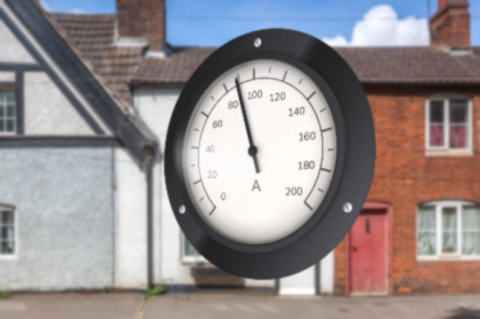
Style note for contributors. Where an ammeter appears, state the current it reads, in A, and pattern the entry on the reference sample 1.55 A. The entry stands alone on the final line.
90 A
